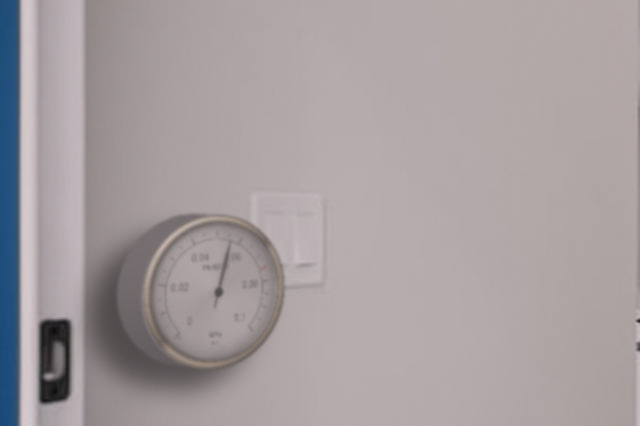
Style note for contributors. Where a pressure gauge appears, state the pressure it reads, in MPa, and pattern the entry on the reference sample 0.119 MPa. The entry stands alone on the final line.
0.055 MPa
